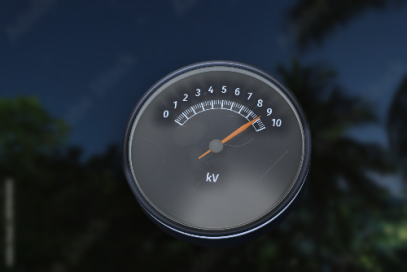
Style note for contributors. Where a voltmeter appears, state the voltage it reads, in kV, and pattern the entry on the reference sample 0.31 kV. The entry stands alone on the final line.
9 kV
